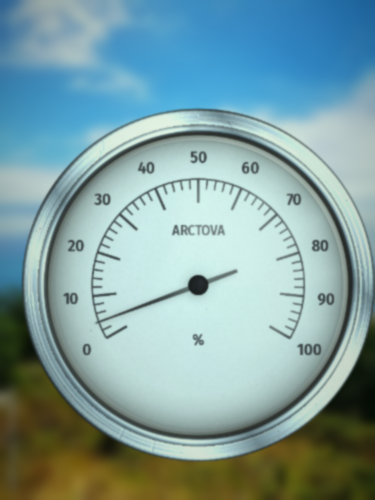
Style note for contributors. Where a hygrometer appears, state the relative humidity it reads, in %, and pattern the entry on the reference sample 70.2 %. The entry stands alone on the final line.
4 %
